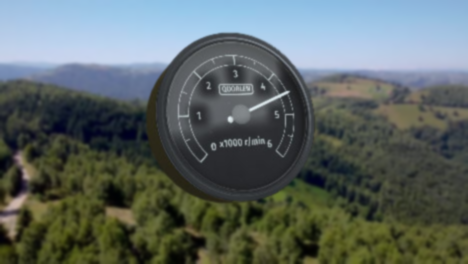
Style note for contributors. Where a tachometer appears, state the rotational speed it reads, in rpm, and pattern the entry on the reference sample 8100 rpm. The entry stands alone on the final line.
4500 rpm
